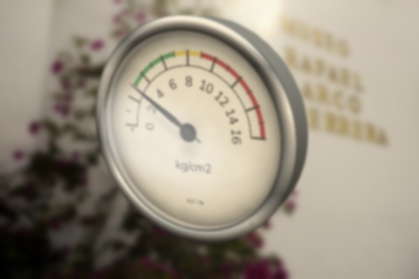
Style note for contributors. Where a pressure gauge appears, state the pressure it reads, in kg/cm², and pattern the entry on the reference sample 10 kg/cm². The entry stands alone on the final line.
3 kg/cm²
